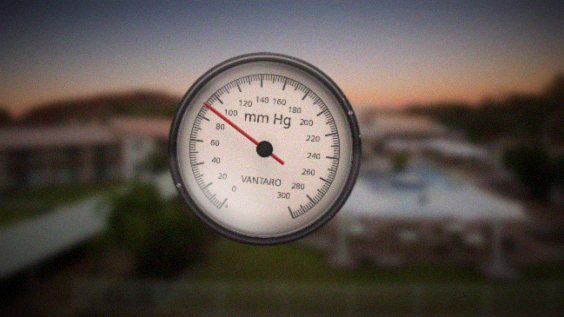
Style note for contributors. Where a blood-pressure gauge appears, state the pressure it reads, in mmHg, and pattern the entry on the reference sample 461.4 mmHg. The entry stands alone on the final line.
90 mmHg
